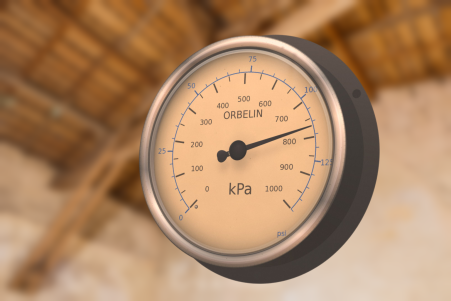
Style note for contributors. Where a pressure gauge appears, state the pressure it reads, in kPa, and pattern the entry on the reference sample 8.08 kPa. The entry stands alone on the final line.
775 kPa
